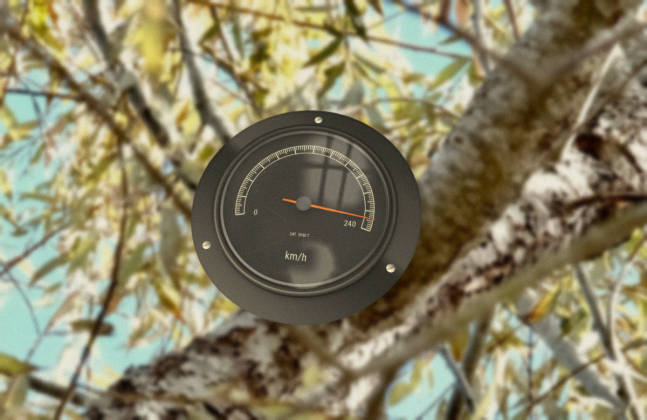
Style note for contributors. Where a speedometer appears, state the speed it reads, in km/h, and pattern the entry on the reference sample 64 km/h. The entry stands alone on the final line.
230 km/h
